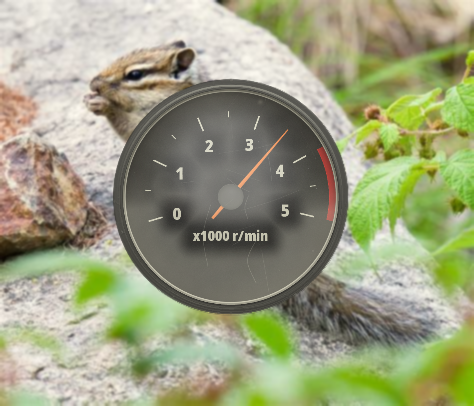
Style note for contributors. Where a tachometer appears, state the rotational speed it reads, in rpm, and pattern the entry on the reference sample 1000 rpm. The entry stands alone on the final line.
3500 rpm
